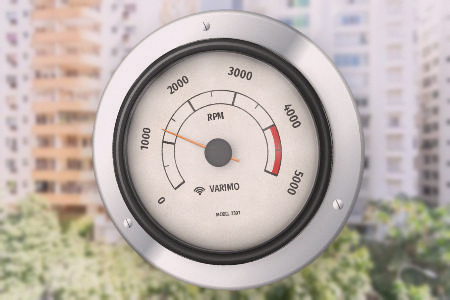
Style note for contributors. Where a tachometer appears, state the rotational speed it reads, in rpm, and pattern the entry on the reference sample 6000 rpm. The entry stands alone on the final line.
1250 rpm
